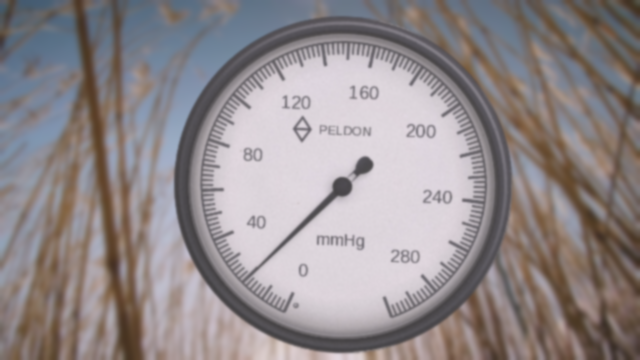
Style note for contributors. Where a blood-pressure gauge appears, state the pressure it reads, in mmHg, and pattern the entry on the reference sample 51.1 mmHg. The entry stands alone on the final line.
20 mmHg
